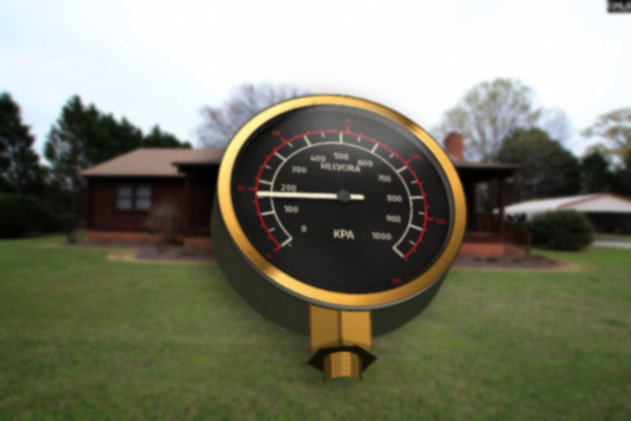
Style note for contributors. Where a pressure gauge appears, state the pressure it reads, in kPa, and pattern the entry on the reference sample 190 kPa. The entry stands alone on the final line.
150 kPa
